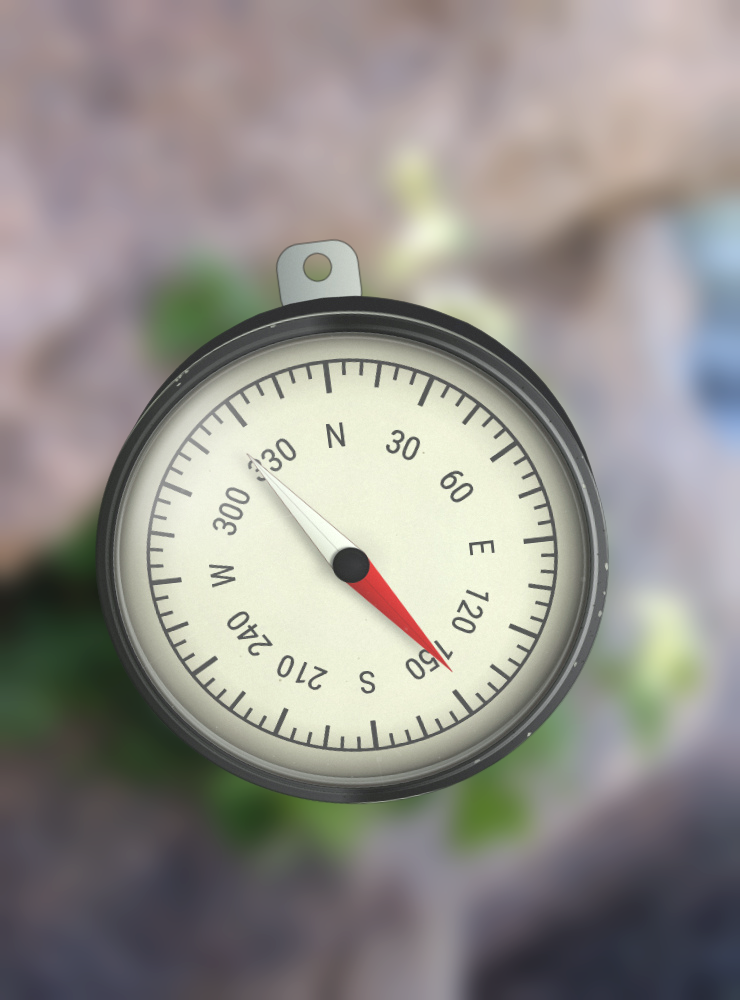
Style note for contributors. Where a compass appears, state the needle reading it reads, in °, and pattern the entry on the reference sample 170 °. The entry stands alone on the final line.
145 °
